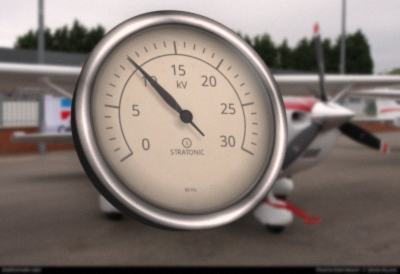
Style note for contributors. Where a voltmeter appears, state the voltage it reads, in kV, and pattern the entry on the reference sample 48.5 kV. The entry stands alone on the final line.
10 kV
